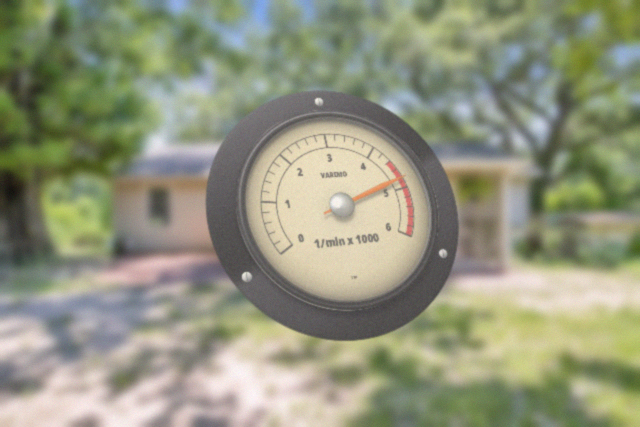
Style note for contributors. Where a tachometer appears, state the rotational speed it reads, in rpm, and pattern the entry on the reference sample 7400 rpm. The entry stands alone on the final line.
4800 rpm
